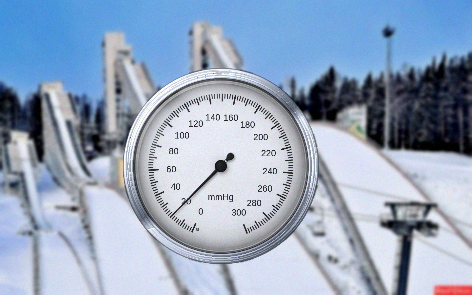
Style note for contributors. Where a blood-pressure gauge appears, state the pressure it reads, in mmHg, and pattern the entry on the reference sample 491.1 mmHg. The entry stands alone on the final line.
20 mmHg
